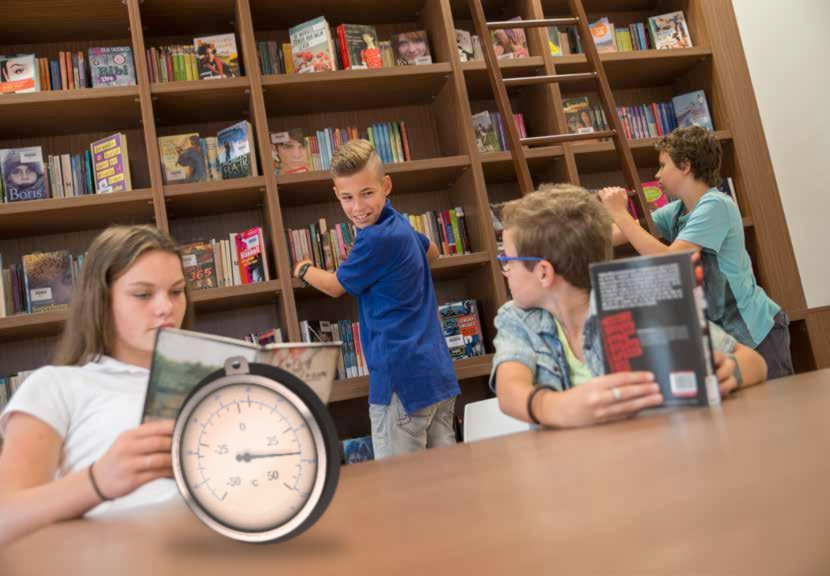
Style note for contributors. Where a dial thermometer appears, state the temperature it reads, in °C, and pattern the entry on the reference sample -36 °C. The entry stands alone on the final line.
35 °C
